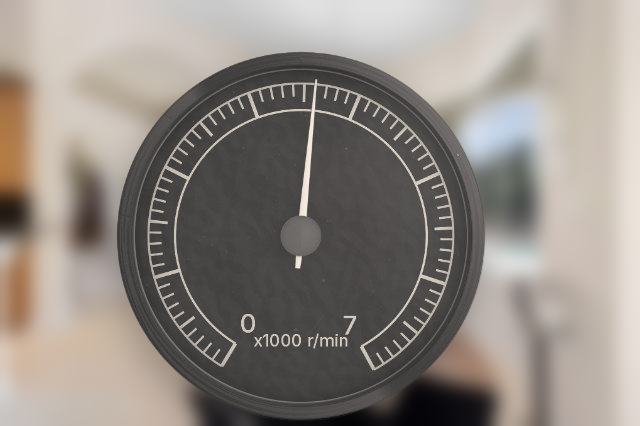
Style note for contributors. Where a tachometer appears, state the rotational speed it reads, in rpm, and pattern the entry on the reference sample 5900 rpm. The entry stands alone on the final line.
3600 rpm
